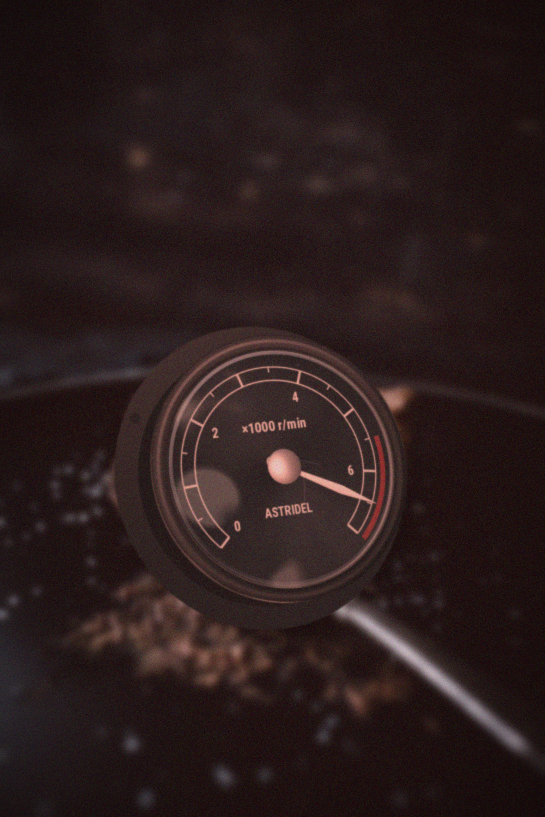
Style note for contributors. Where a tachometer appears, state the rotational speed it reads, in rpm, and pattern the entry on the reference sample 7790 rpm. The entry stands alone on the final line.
6500 rpm
